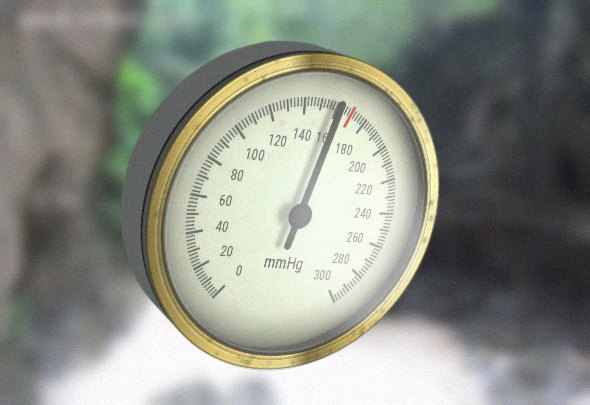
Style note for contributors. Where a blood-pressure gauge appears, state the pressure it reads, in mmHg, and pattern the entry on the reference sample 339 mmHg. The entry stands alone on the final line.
160 mmHg
